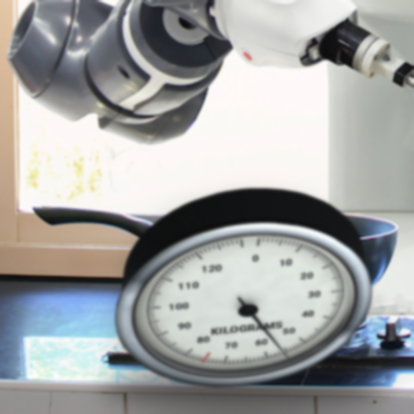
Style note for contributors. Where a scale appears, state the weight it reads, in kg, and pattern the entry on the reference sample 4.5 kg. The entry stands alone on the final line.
55 kg
